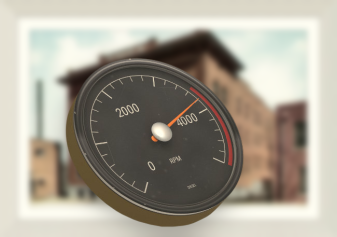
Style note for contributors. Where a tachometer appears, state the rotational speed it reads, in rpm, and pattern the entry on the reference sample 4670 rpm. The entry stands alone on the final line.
3800 rpm
